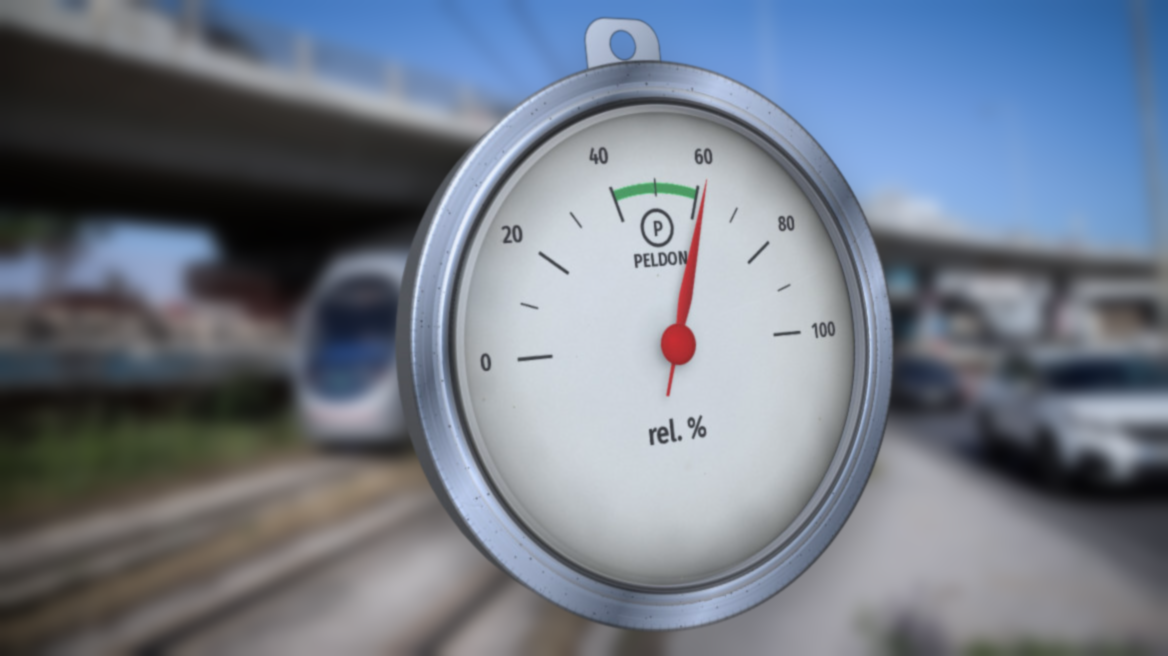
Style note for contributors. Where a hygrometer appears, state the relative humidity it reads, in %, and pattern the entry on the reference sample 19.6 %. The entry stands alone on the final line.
60 %
